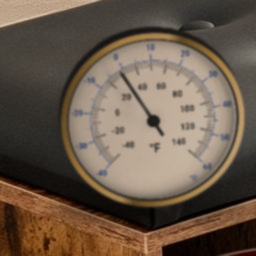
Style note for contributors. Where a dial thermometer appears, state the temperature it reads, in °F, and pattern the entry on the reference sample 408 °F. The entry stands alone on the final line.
30 °F
